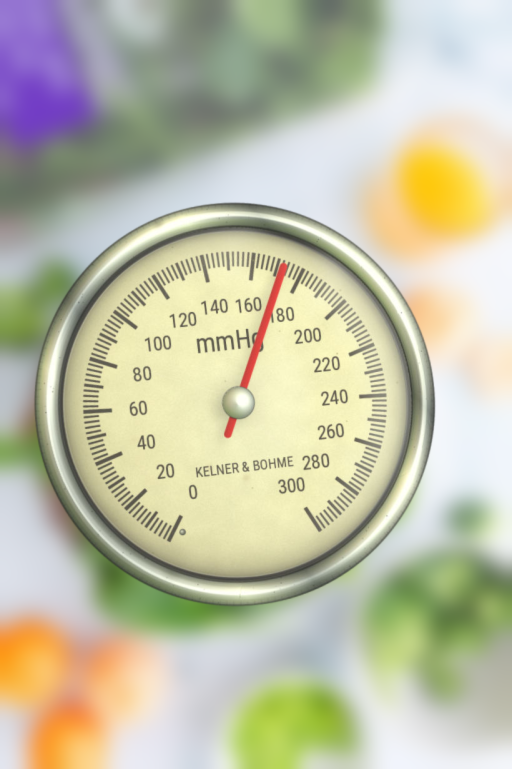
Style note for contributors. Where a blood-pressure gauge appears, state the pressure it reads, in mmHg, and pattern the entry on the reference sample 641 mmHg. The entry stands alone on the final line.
172 mmHg
